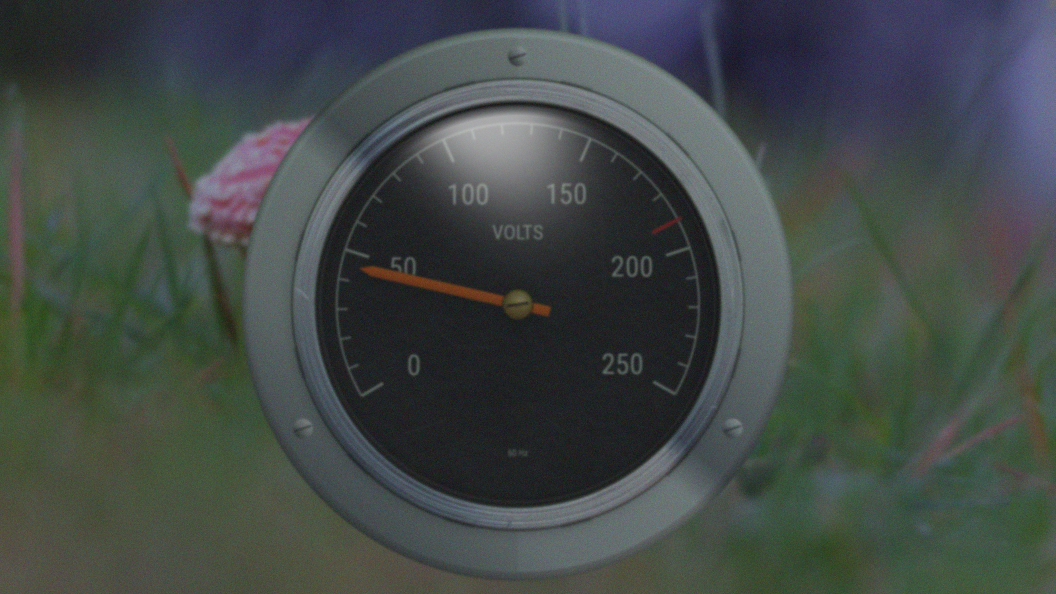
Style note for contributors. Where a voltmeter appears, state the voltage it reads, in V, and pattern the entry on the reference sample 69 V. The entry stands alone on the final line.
45 V
